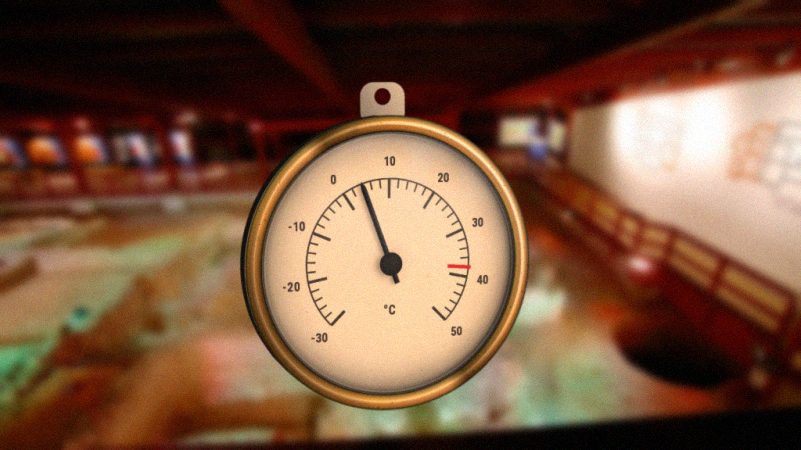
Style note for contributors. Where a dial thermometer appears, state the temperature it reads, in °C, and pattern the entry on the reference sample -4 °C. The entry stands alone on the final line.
4 °C
